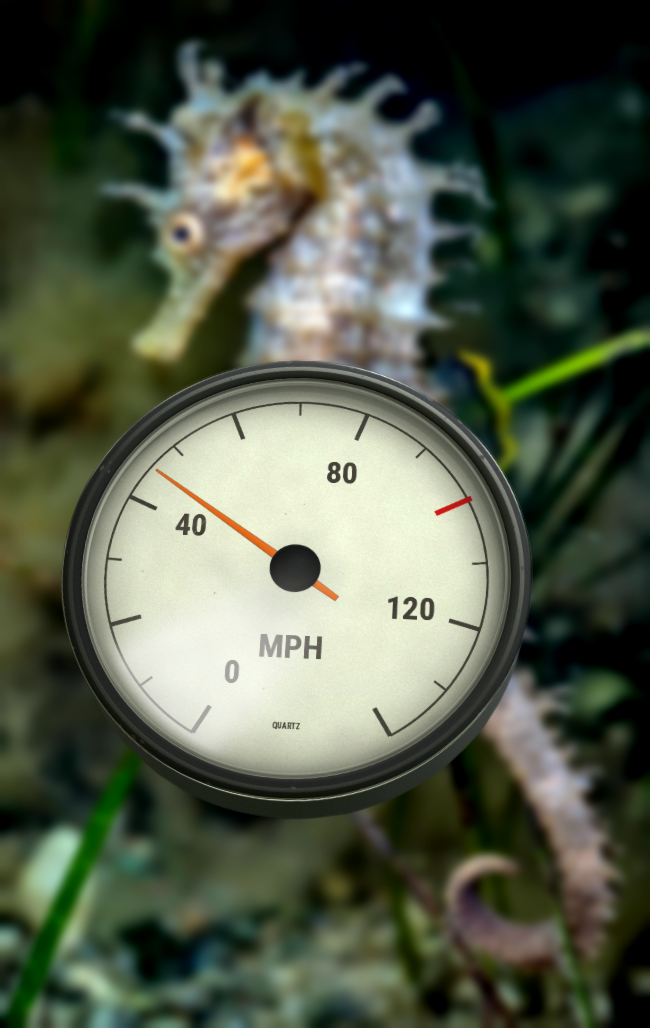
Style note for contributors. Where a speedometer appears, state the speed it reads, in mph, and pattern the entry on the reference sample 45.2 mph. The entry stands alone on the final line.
45 mph
